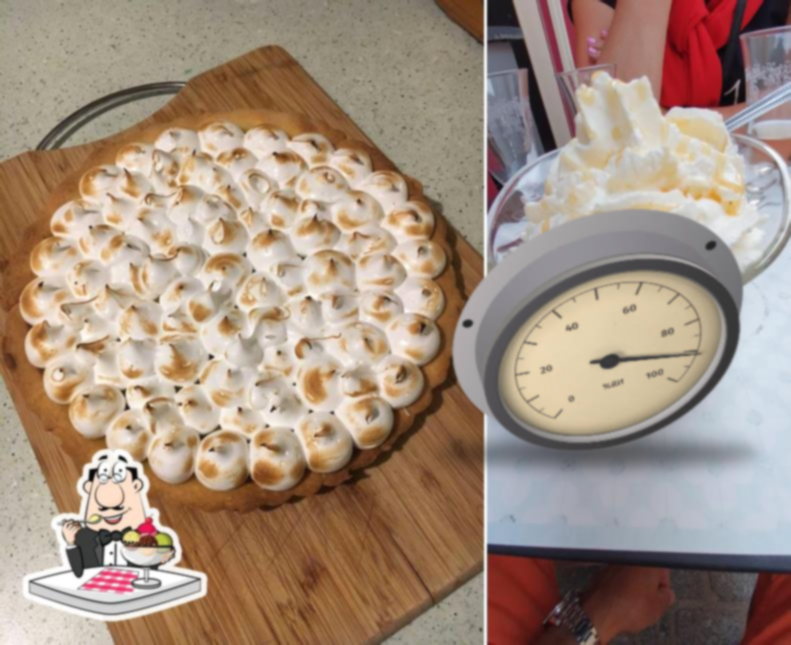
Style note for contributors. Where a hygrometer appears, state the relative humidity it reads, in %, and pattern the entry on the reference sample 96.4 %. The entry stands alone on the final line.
90 %
